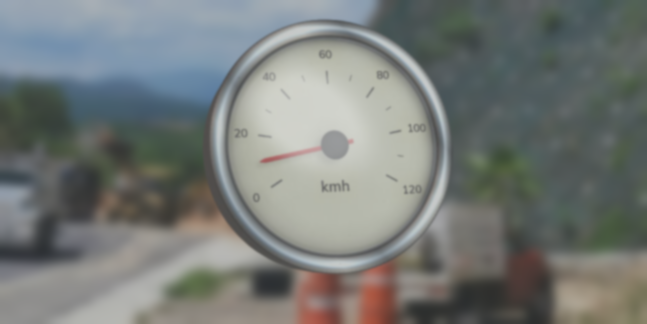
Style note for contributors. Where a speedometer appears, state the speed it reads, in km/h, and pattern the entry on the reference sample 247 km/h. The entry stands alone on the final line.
10 km/h
